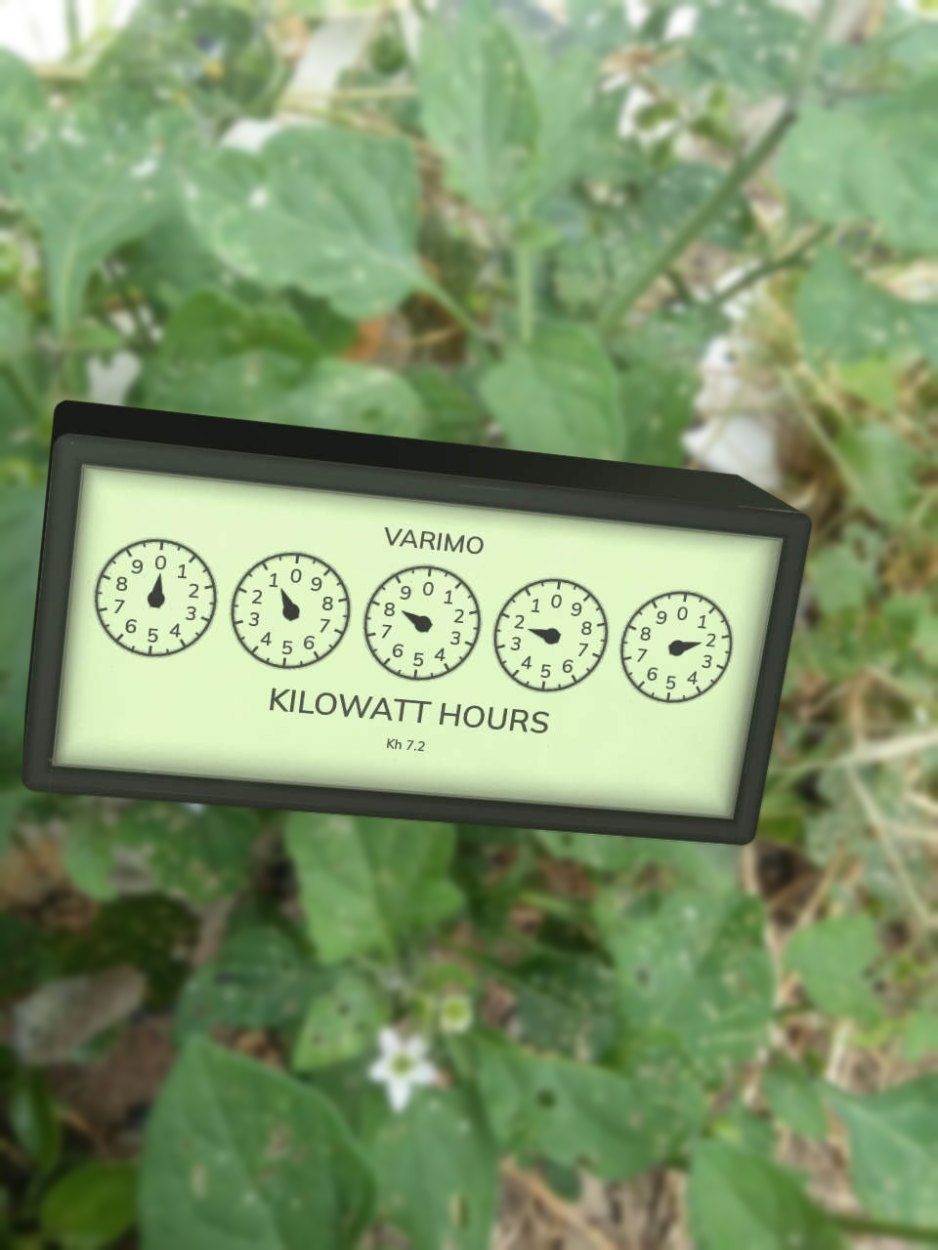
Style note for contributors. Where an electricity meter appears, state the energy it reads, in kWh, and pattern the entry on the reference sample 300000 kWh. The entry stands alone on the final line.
822 kWh
